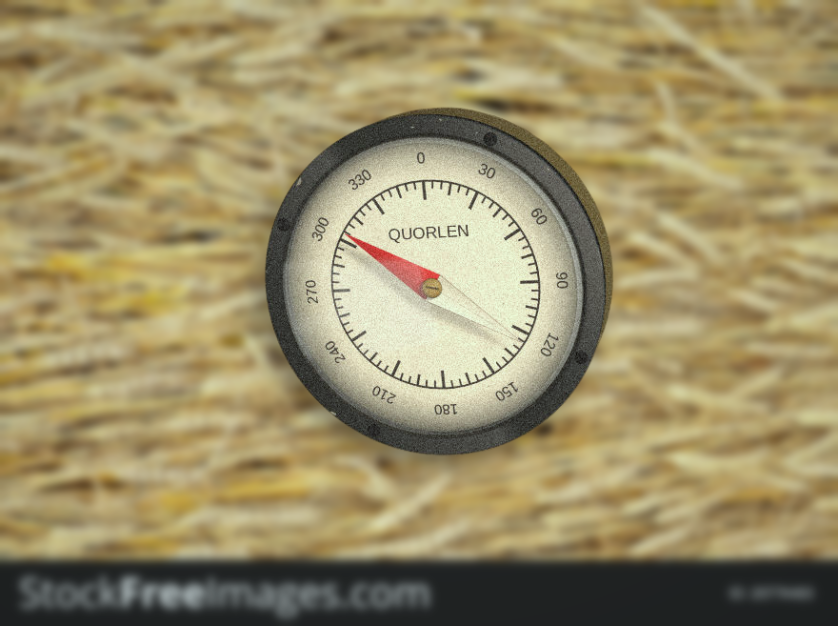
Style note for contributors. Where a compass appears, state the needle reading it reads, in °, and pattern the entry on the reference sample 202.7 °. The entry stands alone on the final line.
305 °
